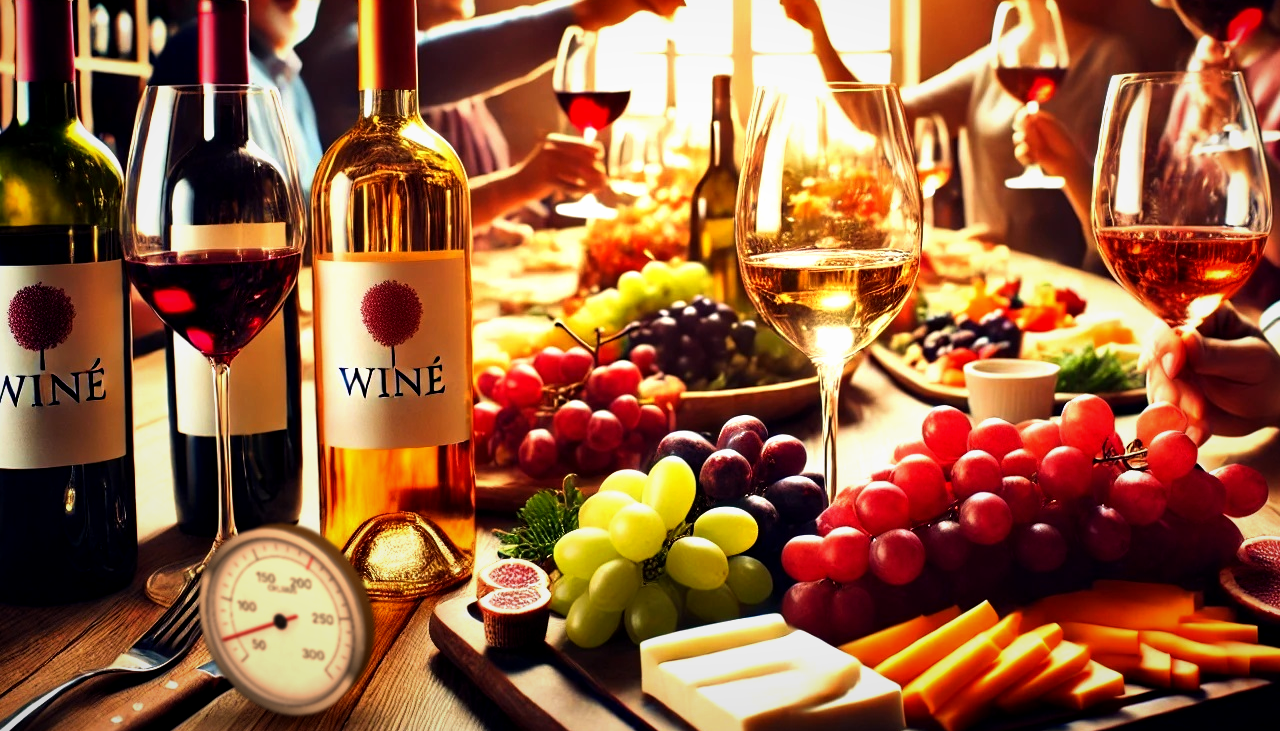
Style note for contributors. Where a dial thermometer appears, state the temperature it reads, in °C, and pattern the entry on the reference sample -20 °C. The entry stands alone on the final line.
70 °C
